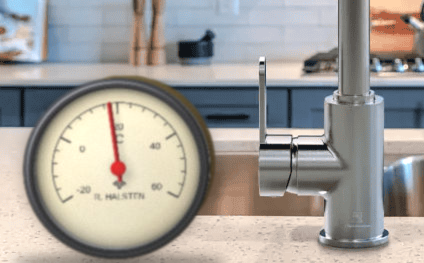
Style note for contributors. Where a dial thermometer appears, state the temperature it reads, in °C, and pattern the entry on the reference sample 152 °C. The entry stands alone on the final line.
18 °C
